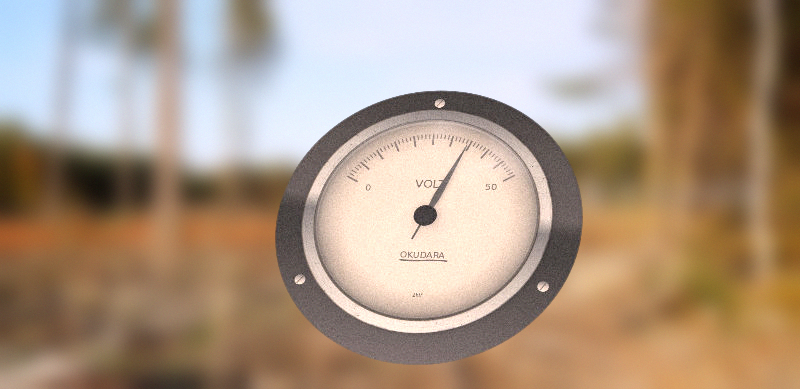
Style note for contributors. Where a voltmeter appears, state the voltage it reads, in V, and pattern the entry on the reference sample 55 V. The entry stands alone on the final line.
35 V
